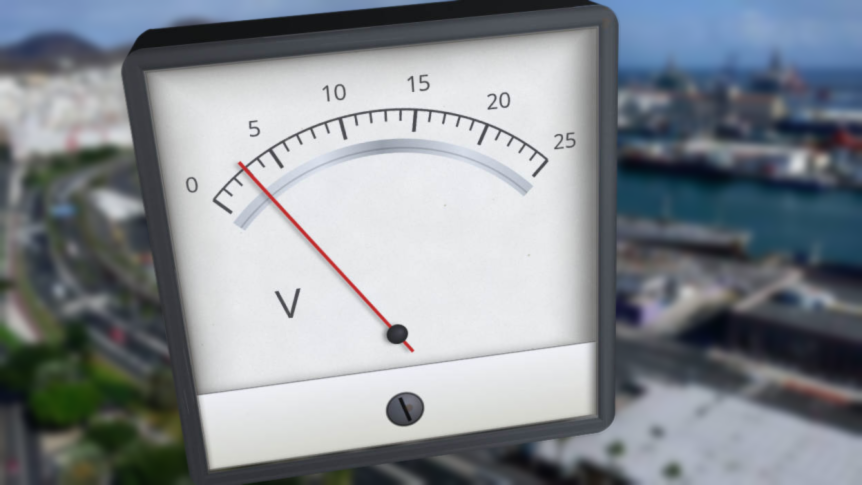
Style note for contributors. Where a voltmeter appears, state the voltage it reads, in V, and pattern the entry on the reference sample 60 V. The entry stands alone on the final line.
3 V
